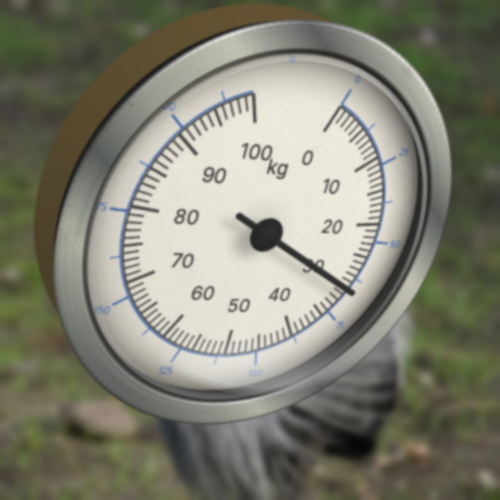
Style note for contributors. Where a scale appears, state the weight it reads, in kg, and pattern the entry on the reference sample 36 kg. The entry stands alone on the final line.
30 kg
